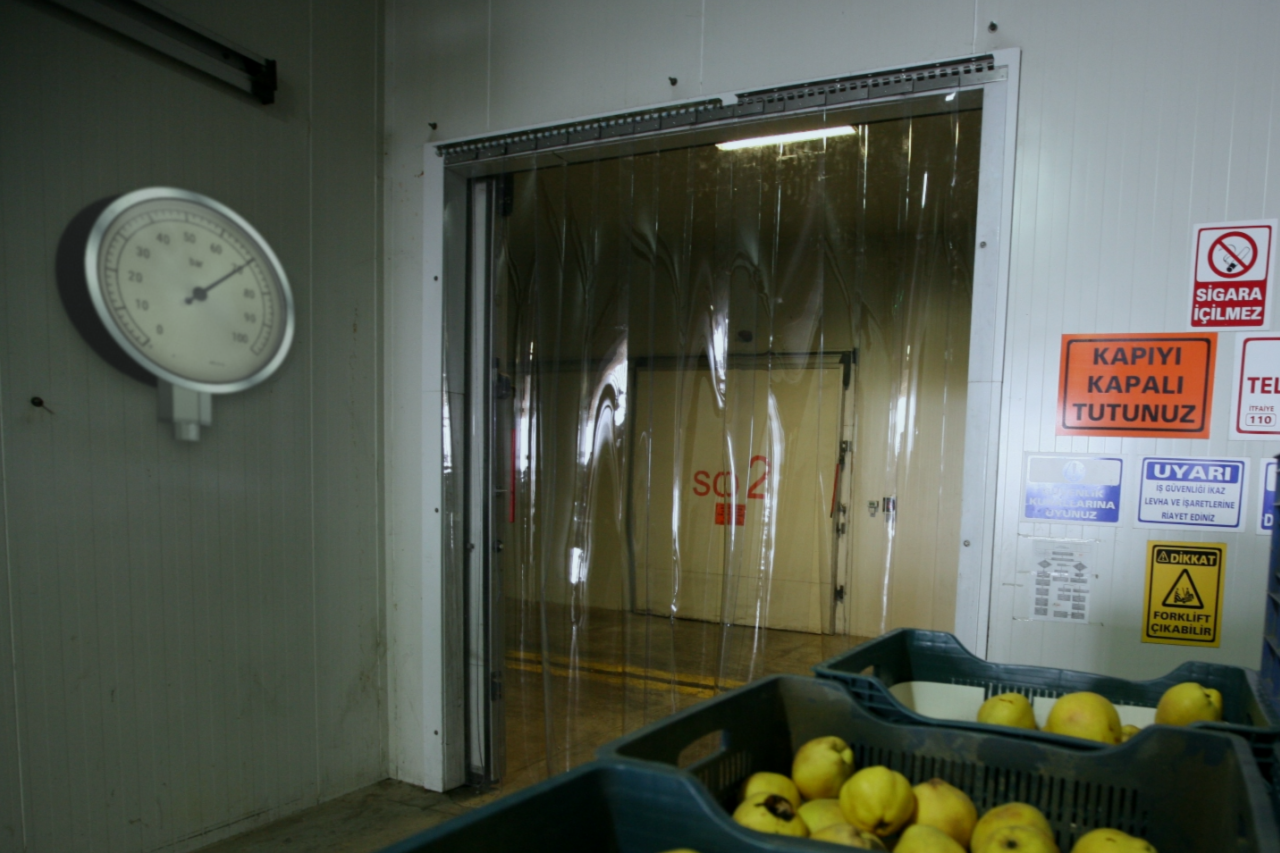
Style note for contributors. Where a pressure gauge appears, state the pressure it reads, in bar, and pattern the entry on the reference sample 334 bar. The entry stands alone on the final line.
70 bar
